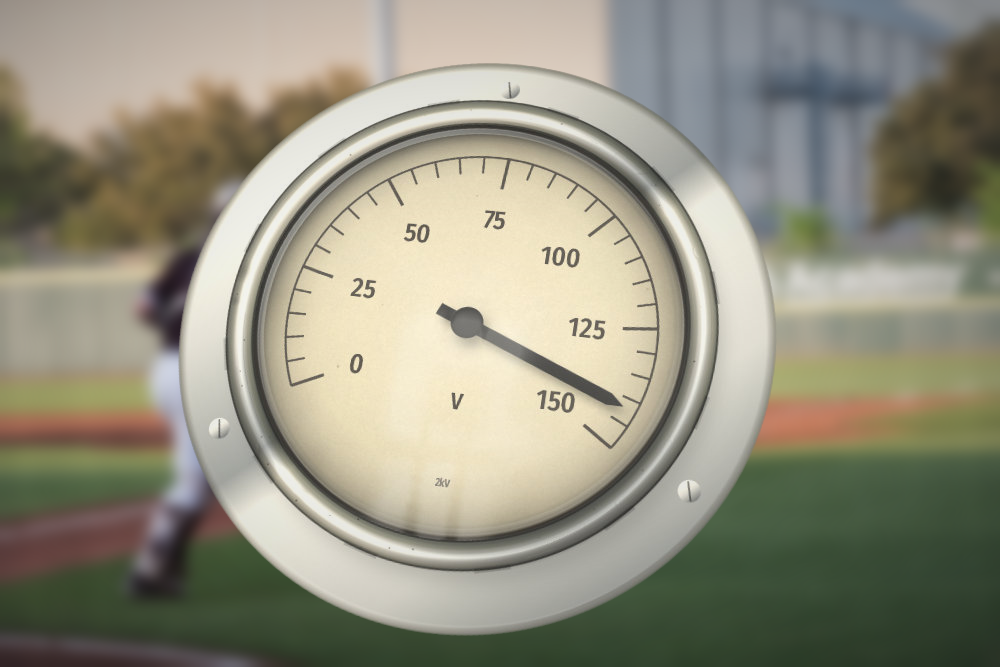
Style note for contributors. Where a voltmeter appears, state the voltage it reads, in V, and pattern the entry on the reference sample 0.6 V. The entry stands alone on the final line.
142.5 V
